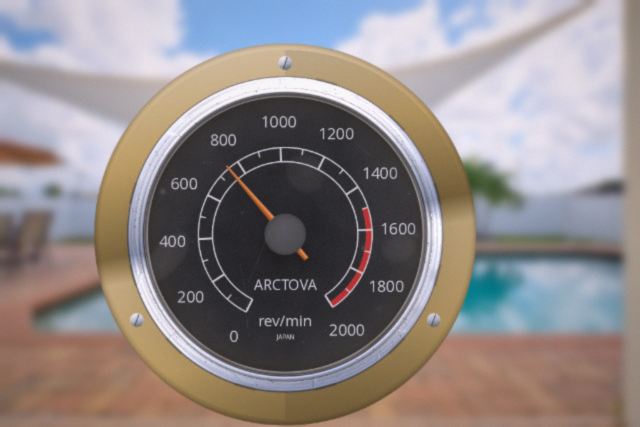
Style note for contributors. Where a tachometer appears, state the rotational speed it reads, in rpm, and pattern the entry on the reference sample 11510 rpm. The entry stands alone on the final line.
750 rpm
